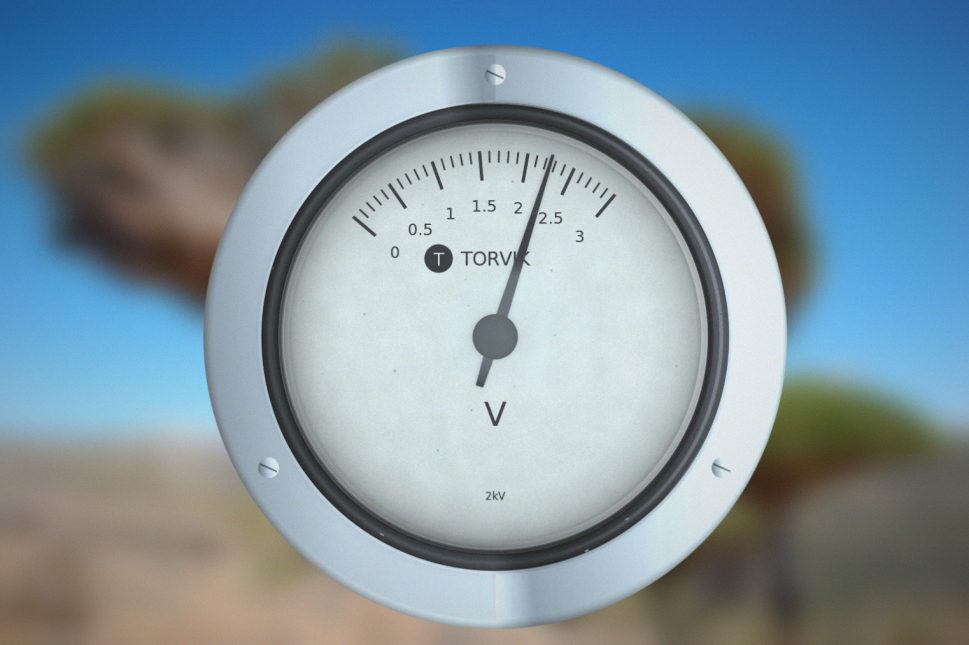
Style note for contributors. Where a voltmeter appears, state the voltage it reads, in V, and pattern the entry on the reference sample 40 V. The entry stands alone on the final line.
2.25 V
